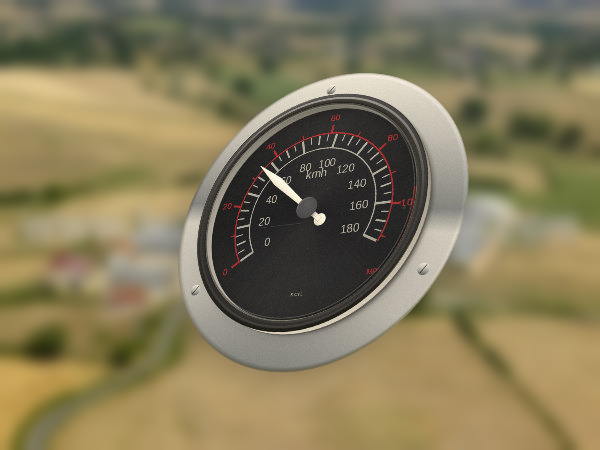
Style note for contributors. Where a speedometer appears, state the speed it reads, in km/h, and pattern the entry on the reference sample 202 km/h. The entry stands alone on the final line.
55 km/h
